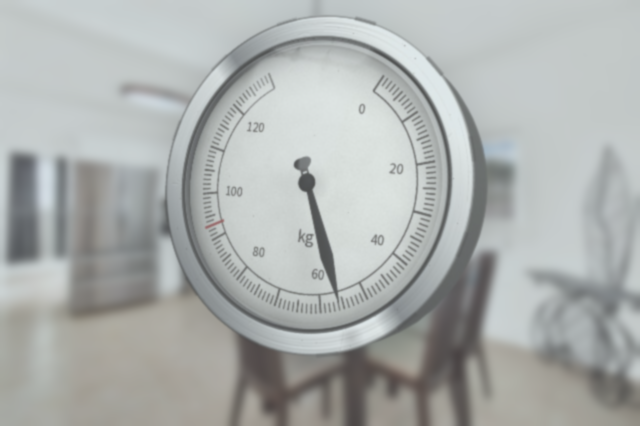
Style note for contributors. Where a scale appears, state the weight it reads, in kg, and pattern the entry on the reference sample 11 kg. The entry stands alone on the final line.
55 kg
